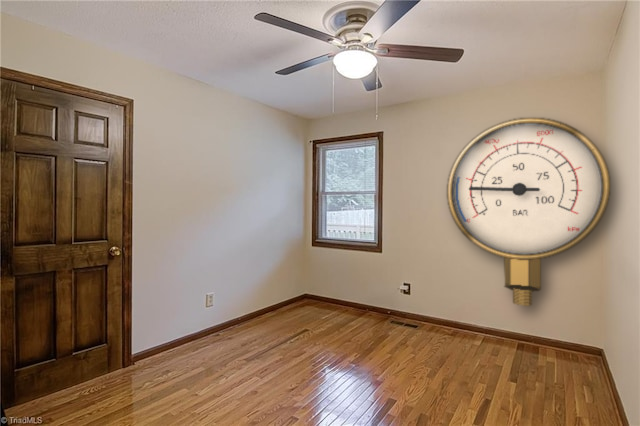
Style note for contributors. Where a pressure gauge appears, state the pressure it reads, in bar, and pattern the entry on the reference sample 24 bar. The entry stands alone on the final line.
15 bar
